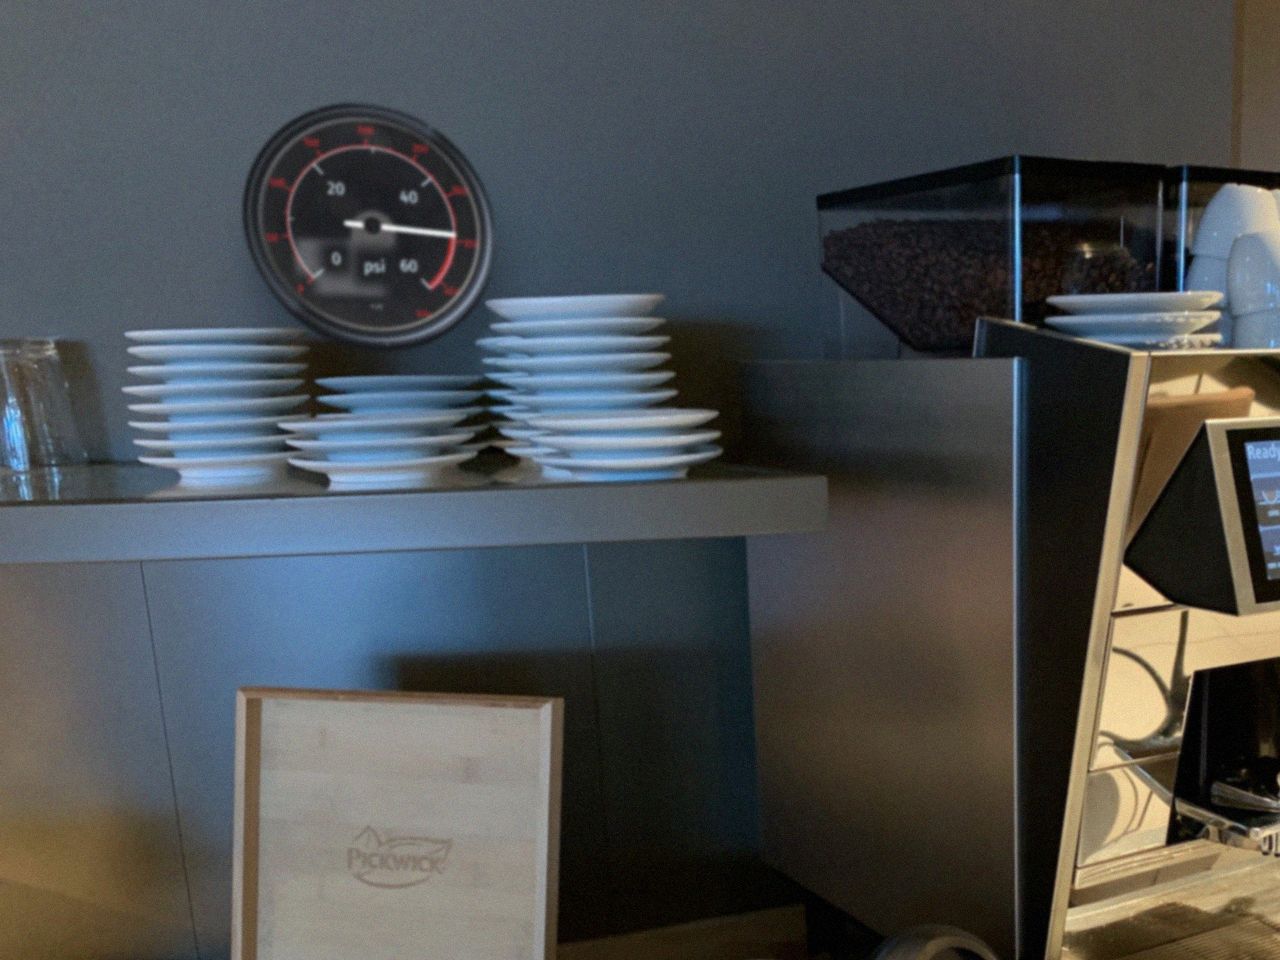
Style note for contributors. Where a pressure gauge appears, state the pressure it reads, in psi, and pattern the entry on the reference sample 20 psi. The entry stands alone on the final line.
50 psi
